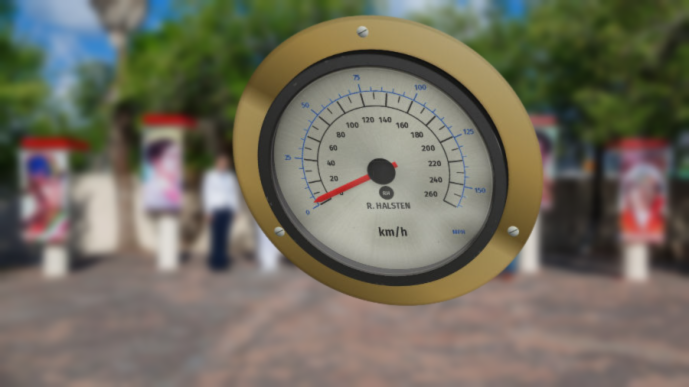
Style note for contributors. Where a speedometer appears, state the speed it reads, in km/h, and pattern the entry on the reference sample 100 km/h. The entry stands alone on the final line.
5 km/h
